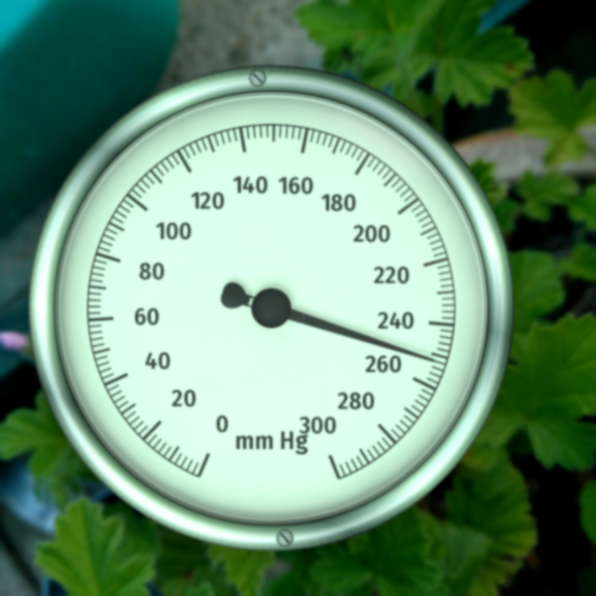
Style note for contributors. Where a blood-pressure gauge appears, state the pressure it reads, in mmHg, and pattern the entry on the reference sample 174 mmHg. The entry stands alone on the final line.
252 mmHg
